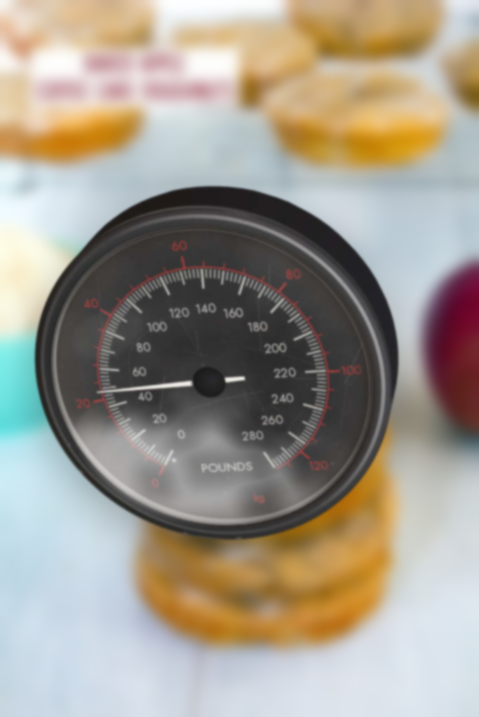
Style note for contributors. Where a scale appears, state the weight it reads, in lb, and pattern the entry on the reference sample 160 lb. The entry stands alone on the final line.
50 lb
